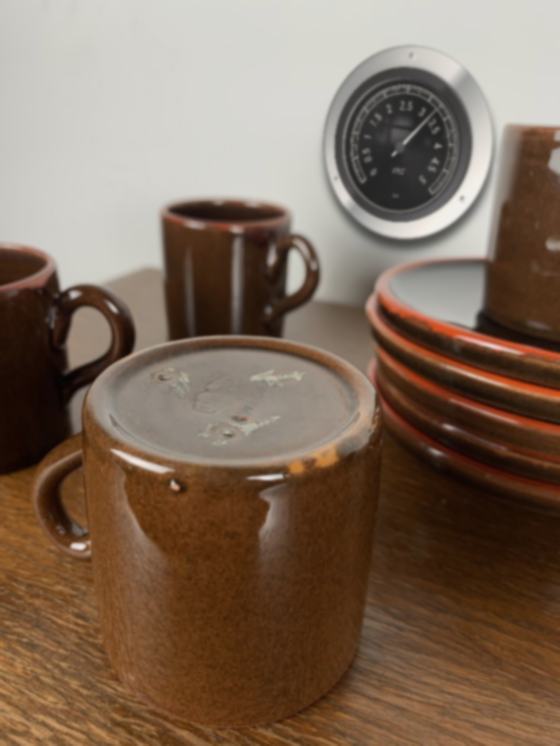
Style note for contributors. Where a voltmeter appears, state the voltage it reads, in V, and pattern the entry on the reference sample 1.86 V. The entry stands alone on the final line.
3.25 V
